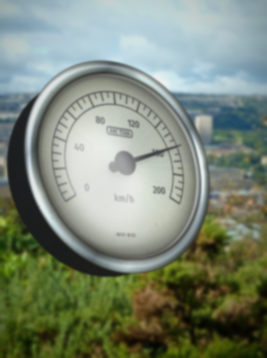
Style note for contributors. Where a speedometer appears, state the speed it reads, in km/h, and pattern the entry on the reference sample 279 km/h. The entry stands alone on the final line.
160 km/h
